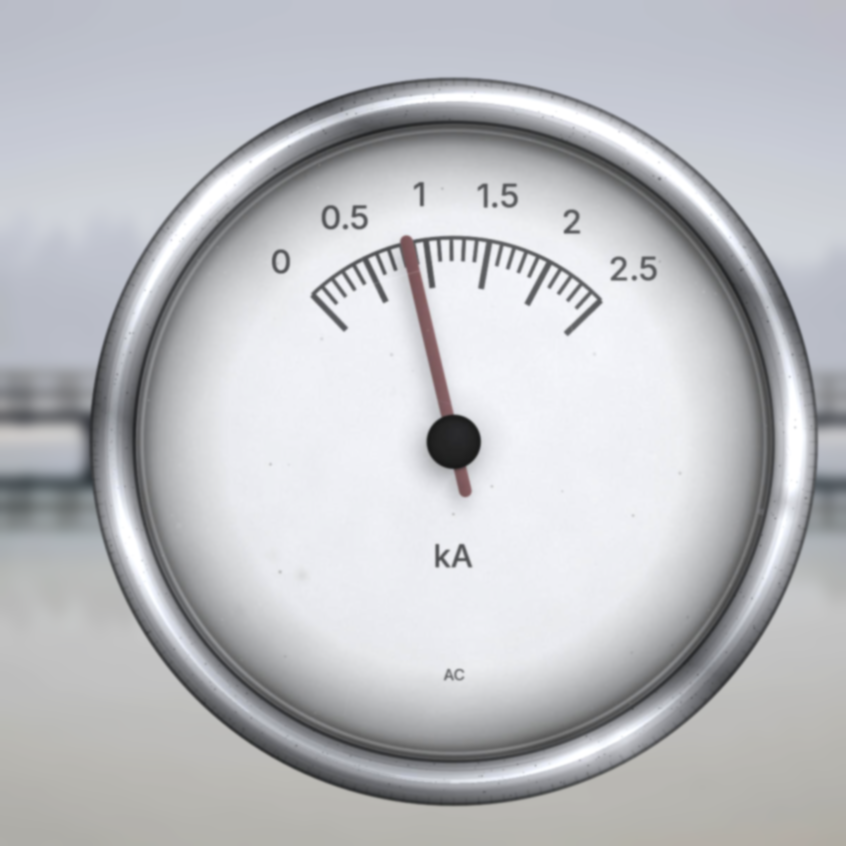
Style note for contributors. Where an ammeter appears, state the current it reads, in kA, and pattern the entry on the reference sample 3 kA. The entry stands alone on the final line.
0.85 kA
